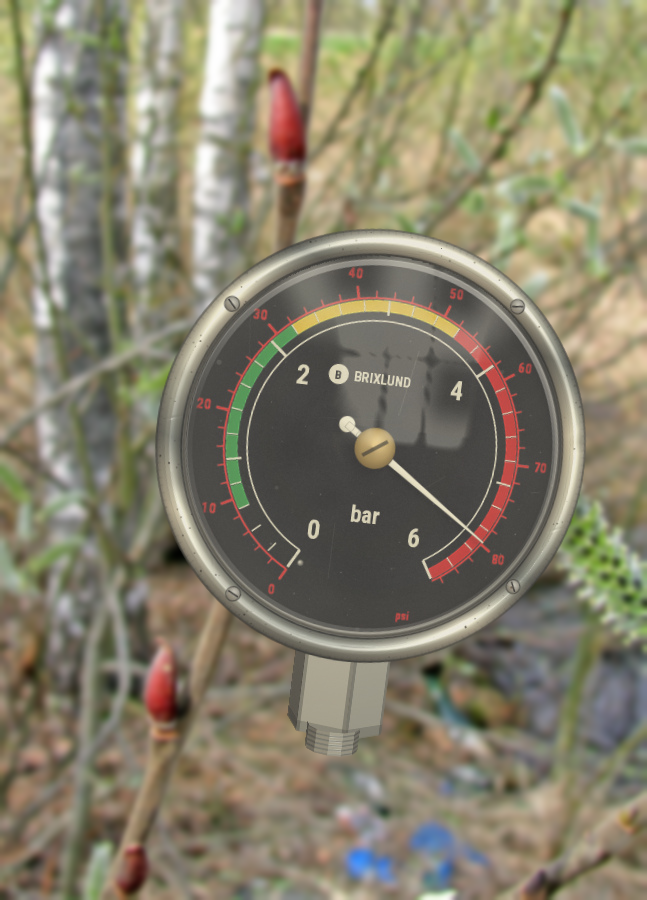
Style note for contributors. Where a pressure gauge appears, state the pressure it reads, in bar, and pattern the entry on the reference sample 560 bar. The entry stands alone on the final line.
5.5 bar
